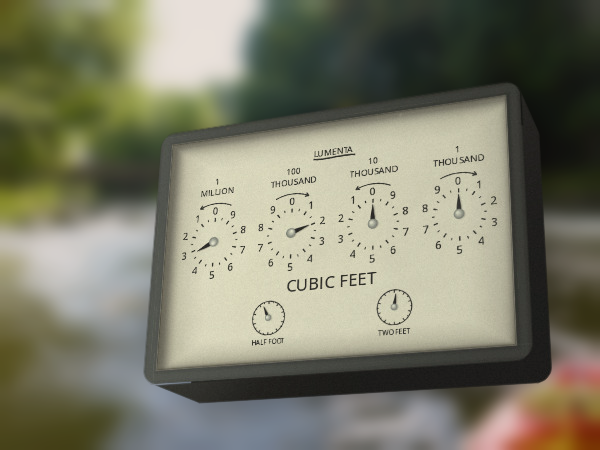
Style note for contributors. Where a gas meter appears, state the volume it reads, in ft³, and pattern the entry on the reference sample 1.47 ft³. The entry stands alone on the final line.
320000 ft³
